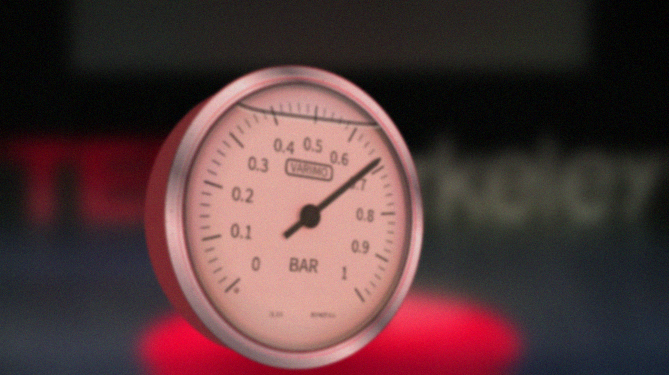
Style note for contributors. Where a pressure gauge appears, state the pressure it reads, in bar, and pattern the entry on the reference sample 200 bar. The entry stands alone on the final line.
0.68 bar
